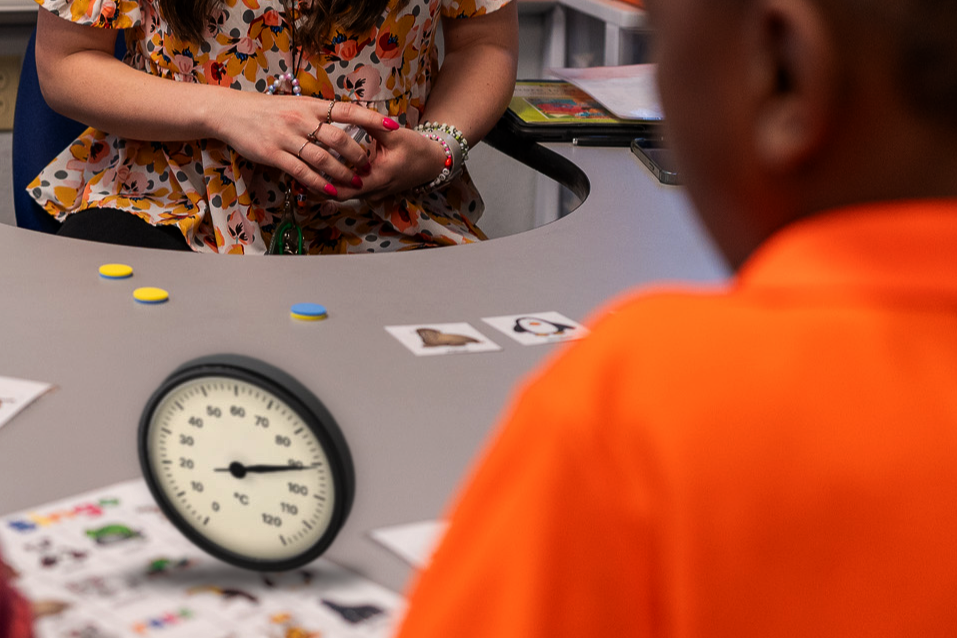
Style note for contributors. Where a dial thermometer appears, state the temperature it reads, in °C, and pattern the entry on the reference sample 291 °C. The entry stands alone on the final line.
90 °C
